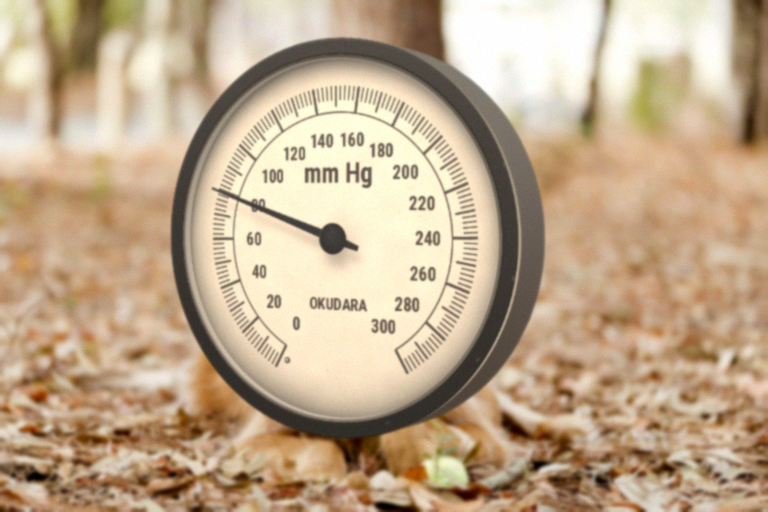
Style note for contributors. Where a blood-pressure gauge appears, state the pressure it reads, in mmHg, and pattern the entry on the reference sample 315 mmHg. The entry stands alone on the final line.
80 mmHg
